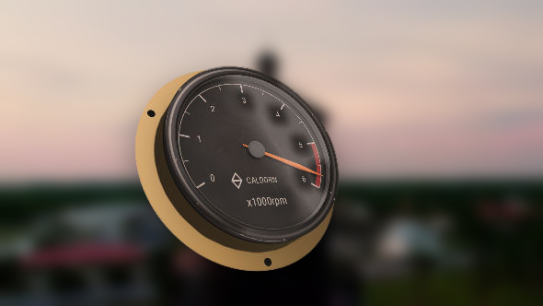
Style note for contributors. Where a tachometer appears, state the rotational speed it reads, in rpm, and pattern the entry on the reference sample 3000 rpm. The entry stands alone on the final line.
5750 rpm
